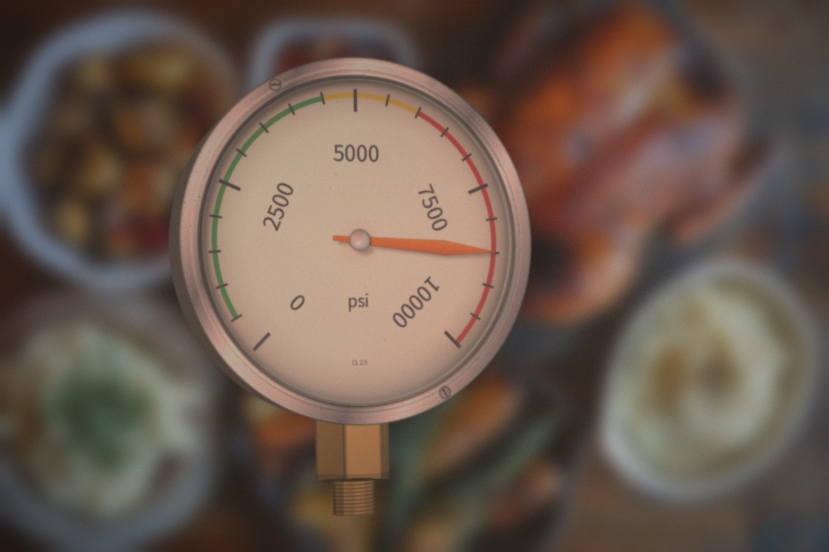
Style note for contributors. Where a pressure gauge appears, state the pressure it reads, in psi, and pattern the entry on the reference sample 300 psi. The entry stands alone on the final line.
8500 psi
